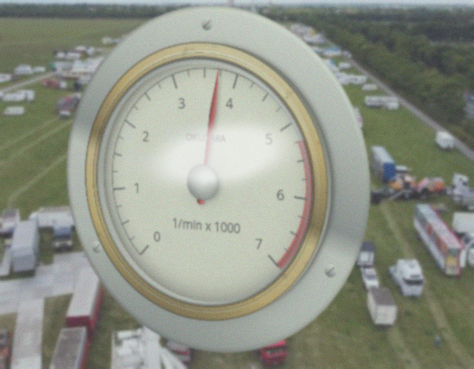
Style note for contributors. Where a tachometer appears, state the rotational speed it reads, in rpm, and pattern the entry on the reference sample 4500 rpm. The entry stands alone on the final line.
3750 rpm
